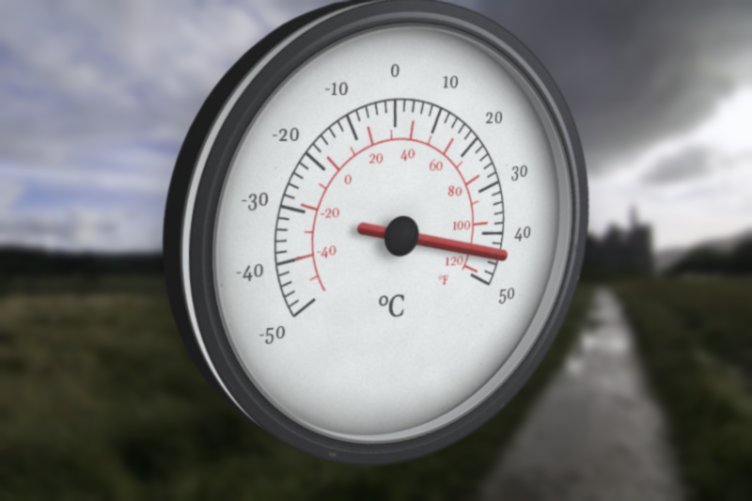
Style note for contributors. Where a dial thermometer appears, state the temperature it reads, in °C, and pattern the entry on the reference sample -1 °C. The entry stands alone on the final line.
44 °C
